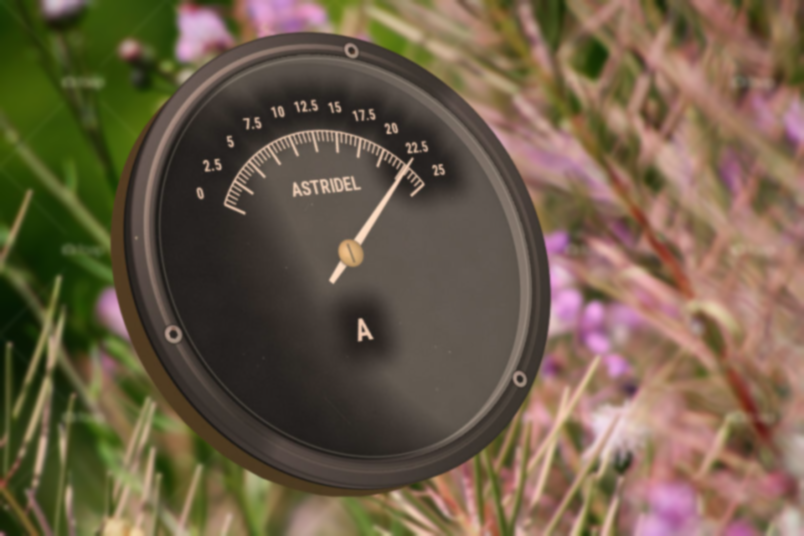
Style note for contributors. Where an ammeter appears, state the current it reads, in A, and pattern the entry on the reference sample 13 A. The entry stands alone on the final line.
22.5 A
